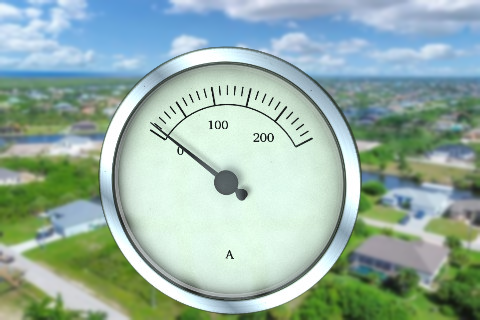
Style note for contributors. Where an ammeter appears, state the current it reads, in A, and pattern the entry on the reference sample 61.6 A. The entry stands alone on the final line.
10 A
